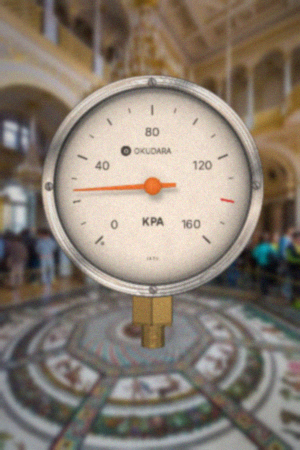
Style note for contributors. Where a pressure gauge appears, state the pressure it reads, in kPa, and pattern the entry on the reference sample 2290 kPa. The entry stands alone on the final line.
25 kPa
